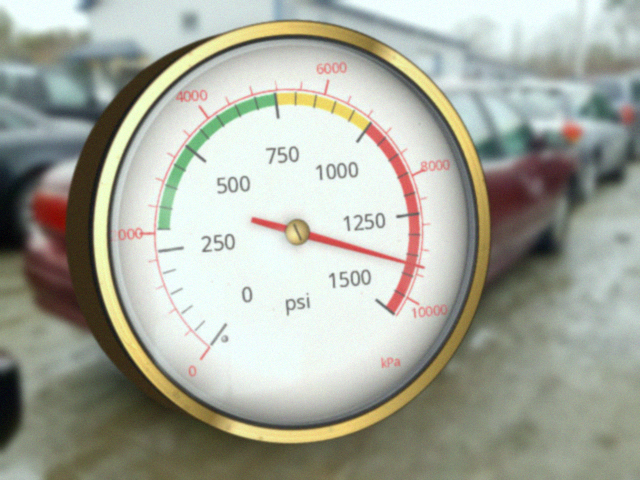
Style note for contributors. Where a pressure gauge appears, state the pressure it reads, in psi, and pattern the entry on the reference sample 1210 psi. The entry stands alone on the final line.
1375 psi
